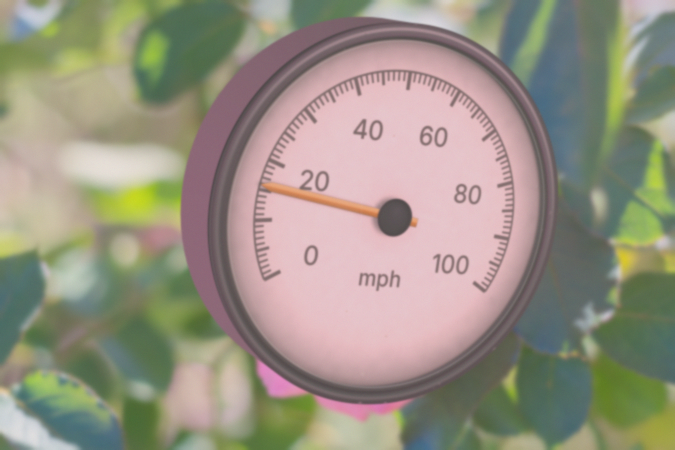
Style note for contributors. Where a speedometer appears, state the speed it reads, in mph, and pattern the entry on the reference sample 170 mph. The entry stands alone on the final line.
16 mph
